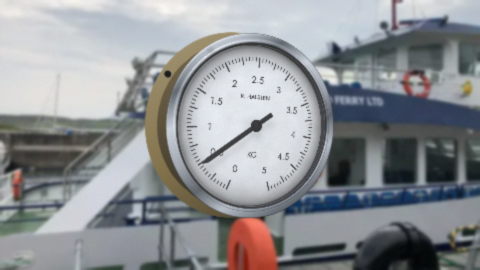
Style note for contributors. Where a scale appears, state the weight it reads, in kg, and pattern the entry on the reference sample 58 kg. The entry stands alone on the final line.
0.5 kg
